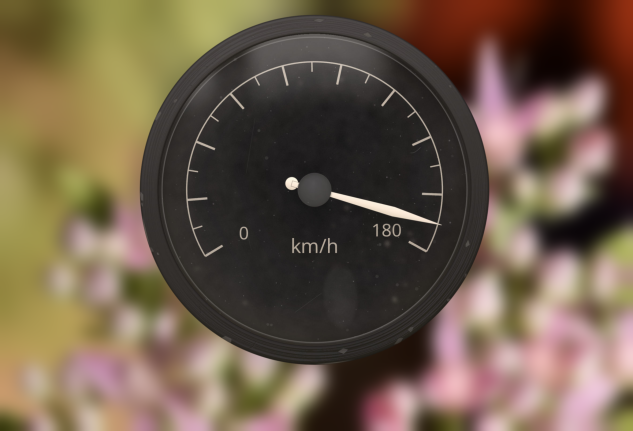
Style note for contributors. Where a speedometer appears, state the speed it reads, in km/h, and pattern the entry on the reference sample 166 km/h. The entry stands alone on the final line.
170 km/h
